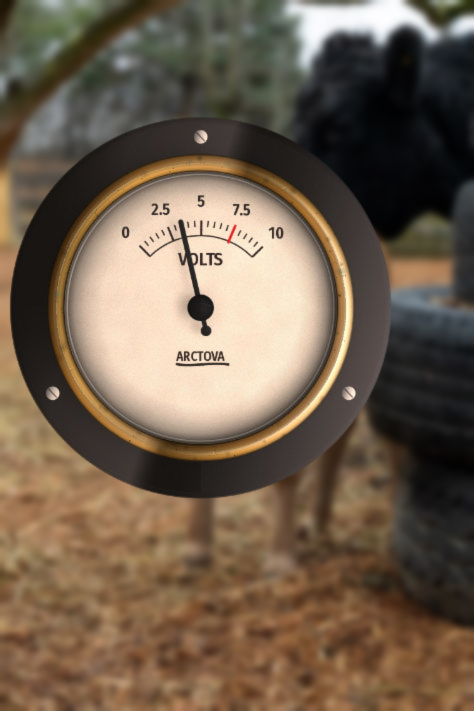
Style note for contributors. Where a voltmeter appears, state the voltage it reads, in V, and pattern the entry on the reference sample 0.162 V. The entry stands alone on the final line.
3.5 V
